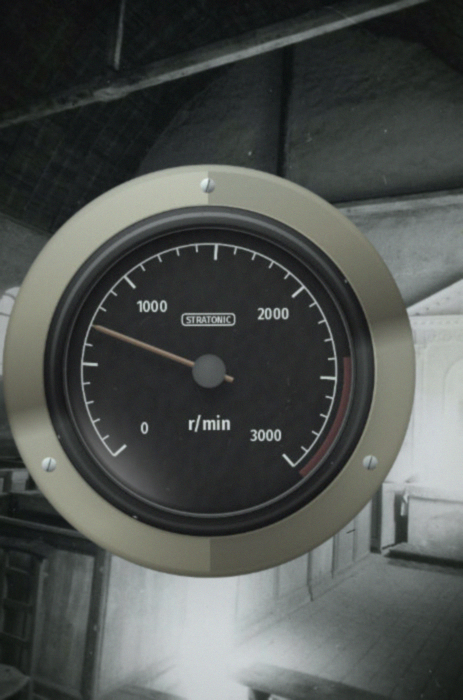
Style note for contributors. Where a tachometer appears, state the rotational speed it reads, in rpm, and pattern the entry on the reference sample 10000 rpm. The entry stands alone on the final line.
700 rpm
